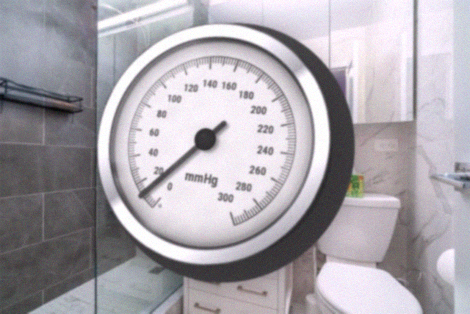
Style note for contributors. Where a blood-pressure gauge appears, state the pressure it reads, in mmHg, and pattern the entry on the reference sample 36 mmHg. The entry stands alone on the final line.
10 mmHg
